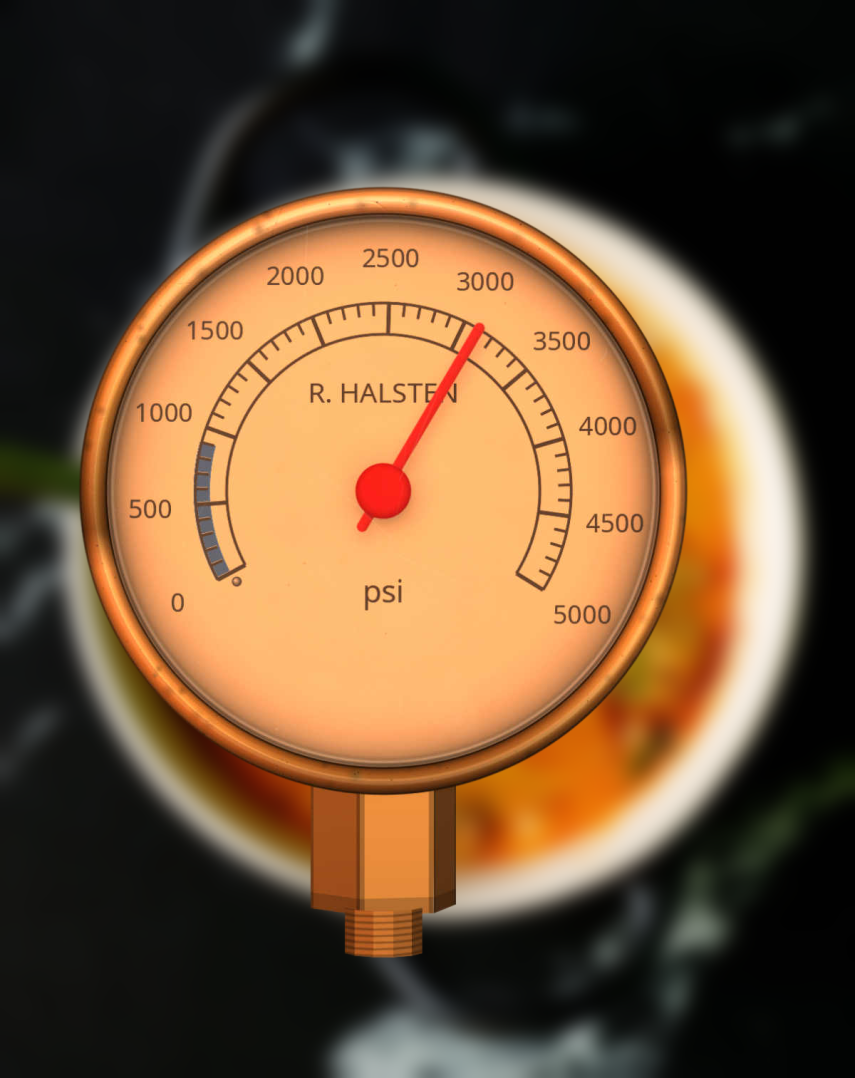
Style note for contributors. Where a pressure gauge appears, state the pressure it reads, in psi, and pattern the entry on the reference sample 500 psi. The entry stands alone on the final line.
3100 psi
